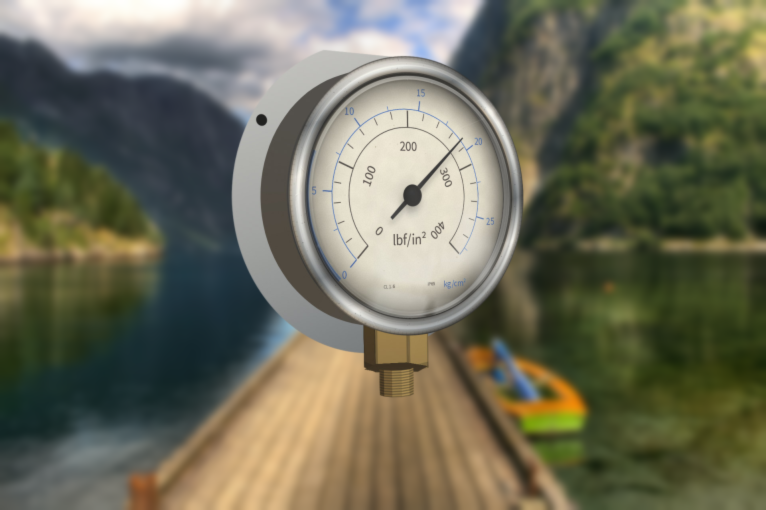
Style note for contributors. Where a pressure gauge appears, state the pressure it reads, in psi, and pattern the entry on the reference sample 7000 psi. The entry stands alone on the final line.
270 psi
